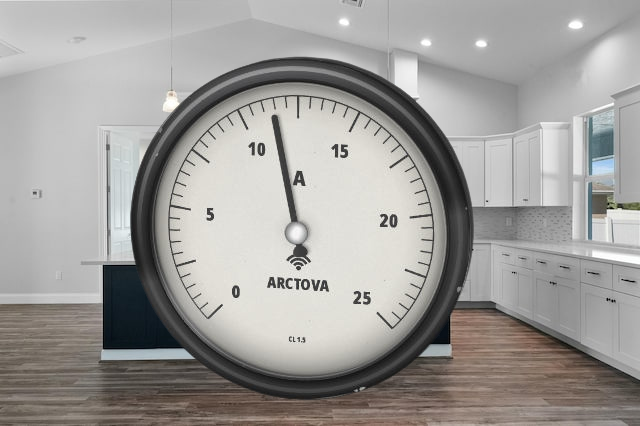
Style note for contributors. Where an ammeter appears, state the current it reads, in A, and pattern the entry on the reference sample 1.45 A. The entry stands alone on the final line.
11.5 A
